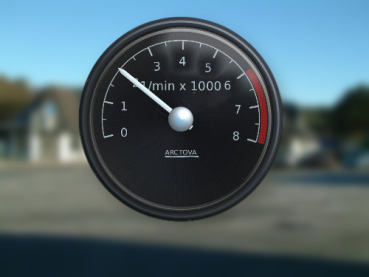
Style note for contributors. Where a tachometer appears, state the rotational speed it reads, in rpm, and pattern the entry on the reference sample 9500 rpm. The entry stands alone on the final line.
2000 rpm
